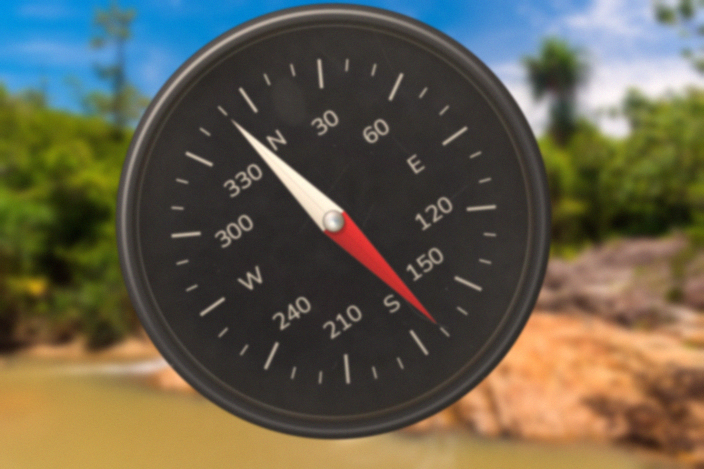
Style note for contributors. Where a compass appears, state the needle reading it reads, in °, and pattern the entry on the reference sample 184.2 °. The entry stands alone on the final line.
170 °
